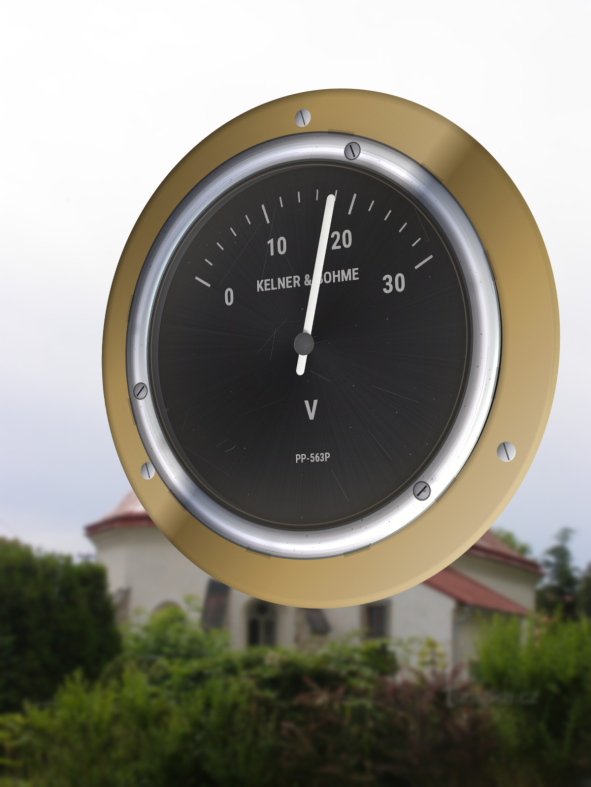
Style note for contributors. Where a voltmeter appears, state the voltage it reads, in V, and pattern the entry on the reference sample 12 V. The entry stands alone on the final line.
18 V
